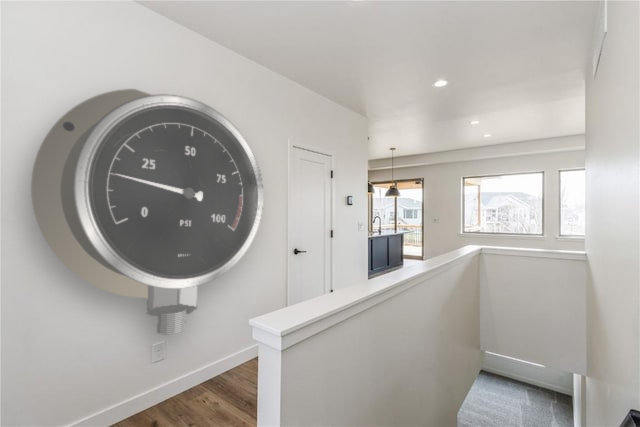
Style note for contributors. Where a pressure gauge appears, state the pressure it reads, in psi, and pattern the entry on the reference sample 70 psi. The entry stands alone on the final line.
15 psi
